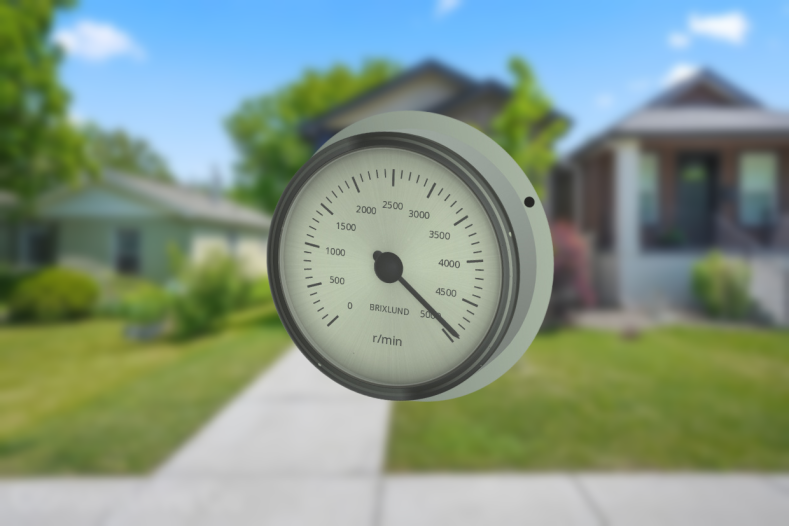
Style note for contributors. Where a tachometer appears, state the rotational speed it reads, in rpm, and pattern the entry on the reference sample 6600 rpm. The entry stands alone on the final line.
4900 rpm
